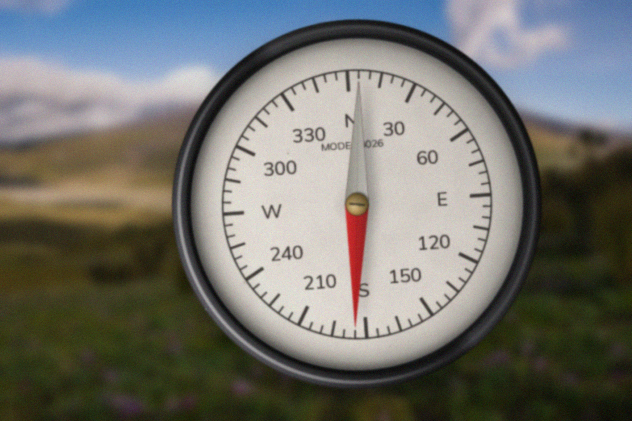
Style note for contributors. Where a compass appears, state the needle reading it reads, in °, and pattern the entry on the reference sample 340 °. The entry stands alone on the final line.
185 °
